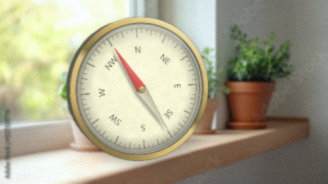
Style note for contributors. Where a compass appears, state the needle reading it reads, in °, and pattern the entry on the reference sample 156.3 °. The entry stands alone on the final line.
330 °
